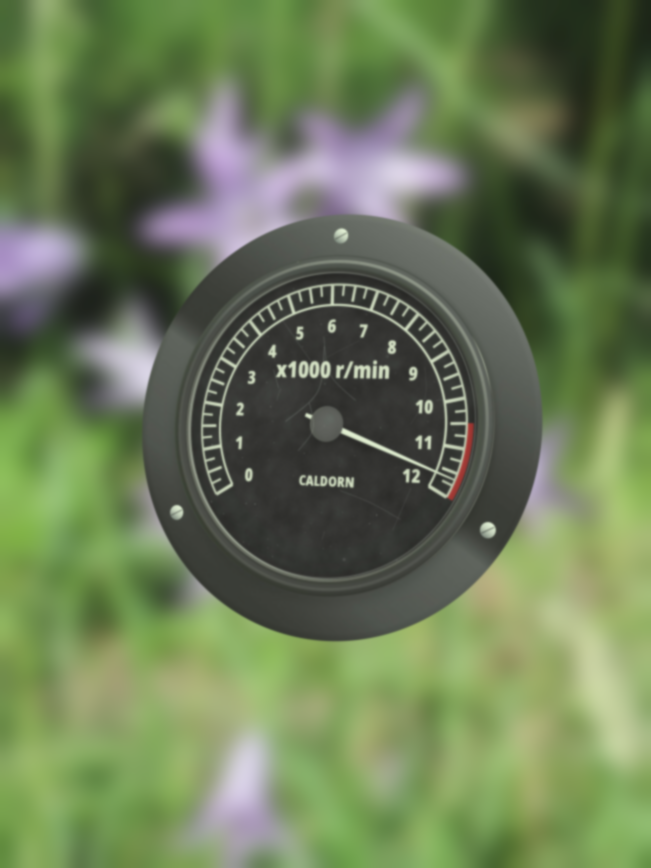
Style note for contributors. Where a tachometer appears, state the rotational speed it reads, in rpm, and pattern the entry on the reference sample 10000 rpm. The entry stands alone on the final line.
11625 rpm
